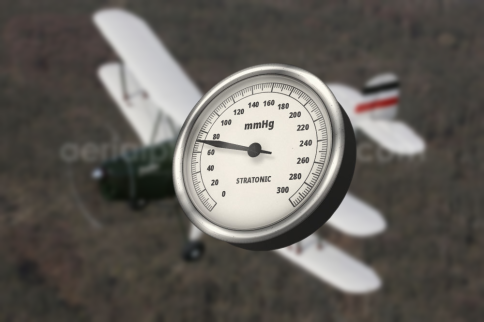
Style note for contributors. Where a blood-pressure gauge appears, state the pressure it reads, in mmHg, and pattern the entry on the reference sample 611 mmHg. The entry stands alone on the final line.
70 mmHg
